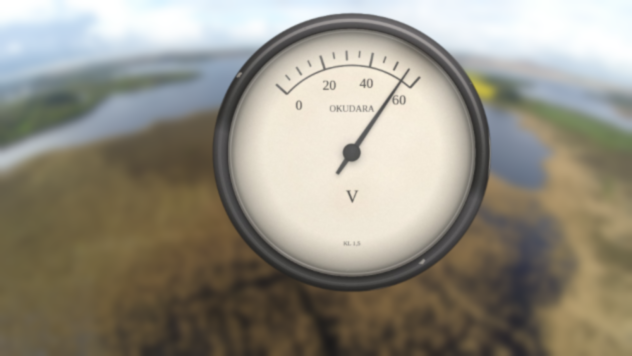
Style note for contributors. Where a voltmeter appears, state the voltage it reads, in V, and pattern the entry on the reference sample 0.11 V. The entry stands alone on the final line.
55 V
